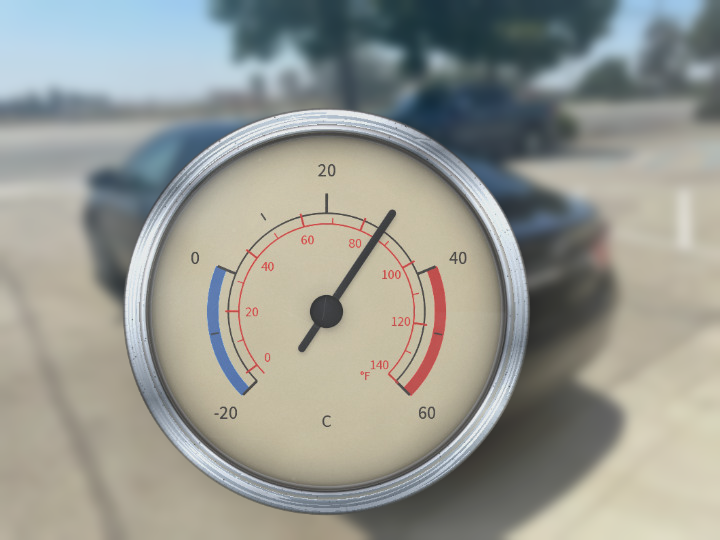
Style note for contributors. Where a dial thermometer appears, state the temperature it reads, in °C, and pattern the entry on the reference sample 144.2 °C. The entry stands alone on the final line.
30 °C
